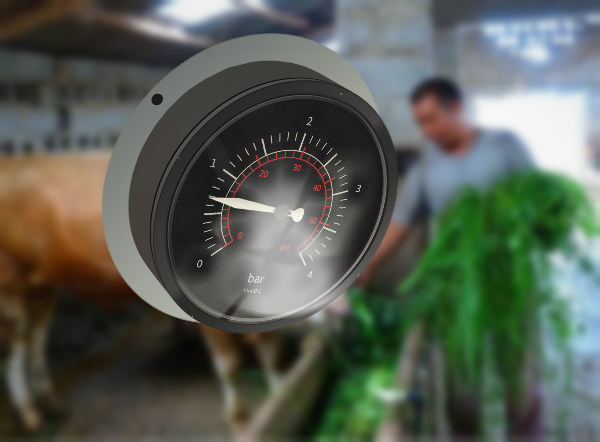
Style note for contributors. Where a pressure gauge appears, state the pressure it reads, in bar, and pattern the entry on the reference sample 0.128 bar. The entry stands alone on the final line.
0.7 bar
